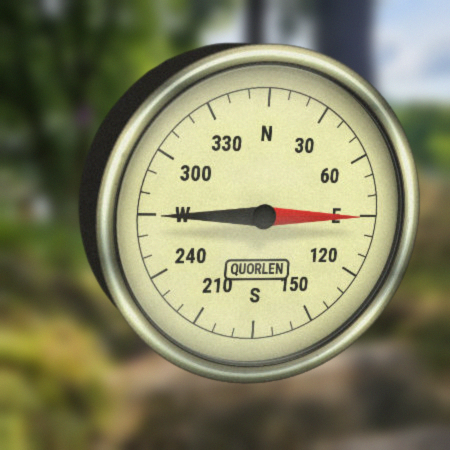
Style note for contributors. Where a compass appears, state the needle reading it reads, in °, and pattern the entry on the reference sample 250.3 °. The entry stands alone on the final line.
90 °
